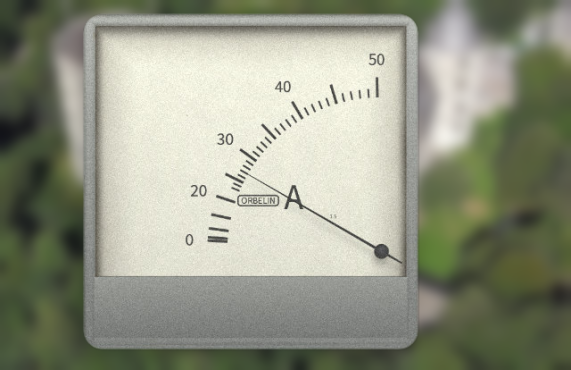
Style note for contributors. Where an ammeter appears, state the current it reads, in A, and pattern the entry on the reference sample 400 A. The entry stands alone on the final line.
27 A
